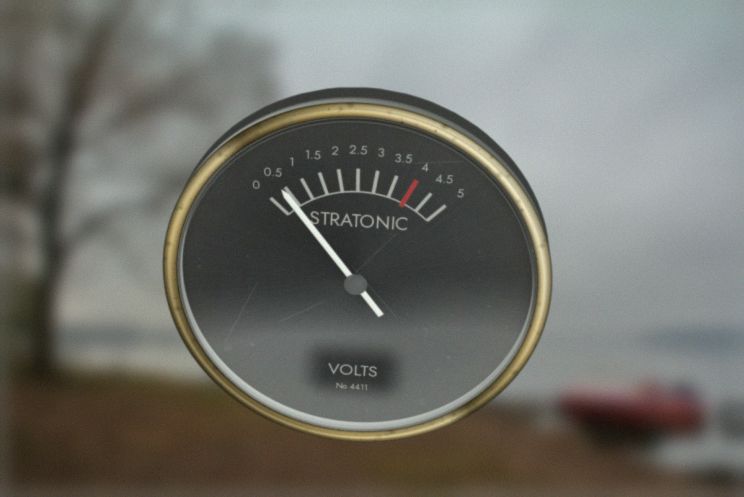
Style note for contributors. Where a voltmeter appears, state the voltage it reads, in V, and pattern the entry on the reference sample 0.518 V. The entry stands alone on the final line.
0.5 V
